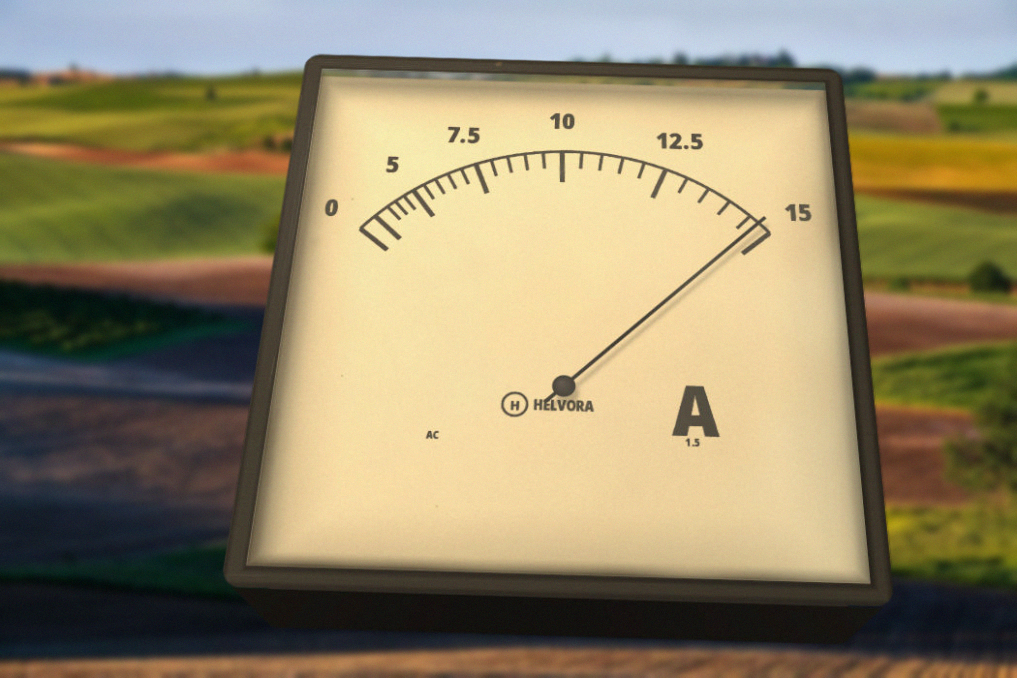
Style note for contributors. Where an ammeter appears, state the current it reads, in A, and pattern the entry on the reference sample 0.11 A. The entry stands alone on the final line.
14.75 A
